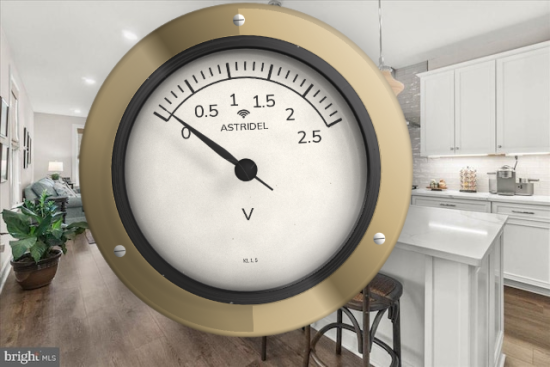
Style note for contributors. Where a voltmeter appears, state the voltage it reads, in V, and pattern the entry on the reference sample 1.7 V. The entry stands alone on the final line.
0.1 V
